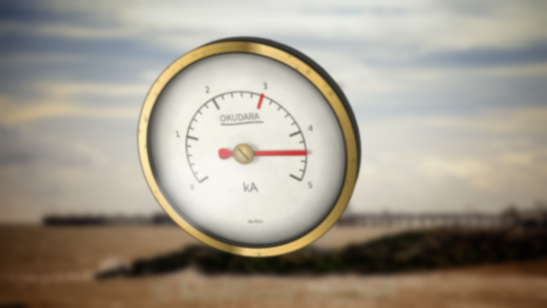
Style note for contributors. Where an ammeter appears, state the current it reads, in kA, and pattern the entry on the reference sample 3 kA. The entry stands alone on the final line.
4.4 kA
